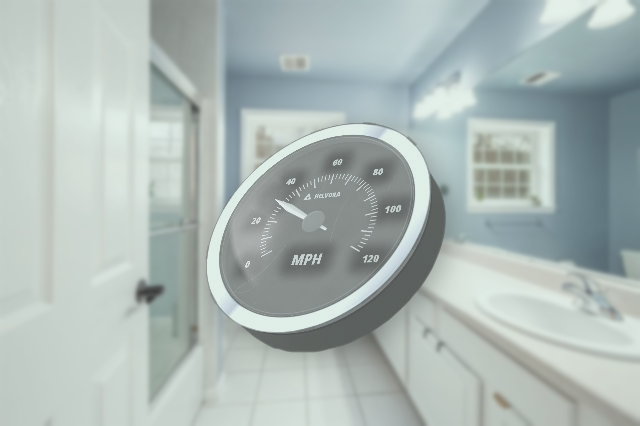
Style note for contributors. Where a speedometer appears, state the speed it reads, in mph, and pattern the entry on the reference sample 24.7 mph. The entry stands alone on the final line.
30 mph
